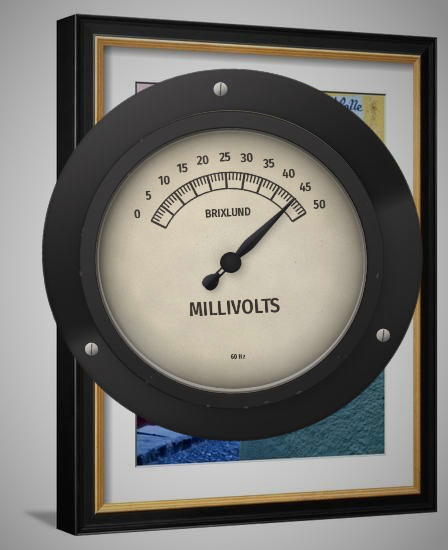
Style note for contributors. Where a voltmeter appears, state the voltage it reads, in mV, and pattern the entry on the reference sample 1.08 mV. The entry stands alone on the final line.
45 mV
